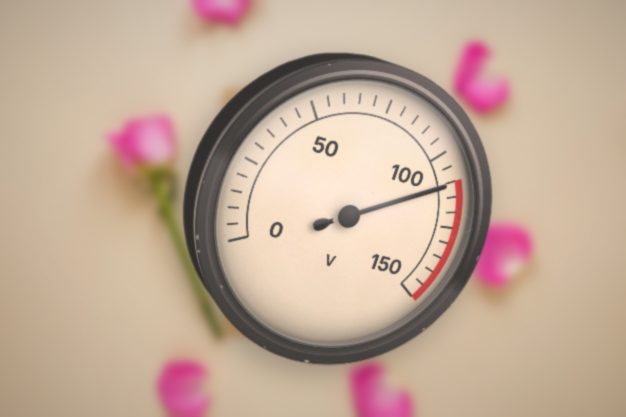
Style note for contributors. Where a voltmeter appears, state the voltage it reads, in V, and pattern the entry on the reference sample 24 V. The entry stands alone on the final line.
110 V
